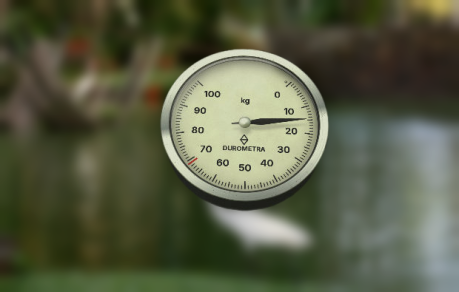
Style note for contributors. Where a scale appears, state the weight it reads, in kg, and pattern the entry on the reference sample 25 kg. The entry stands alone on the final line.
15 kg
